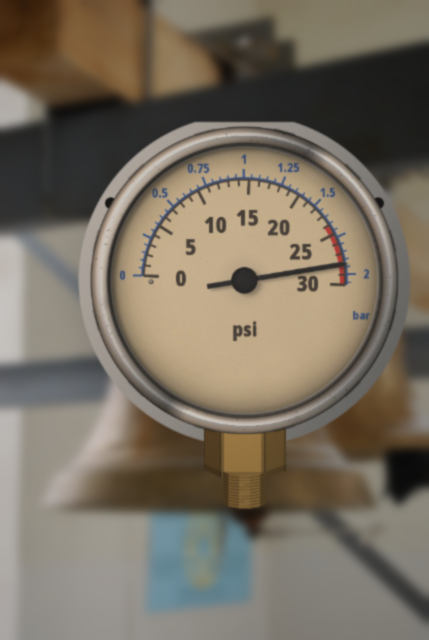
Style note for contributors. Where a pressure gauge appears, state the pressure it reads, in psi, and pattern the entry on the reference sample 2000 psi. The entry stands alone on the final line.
28 psi
